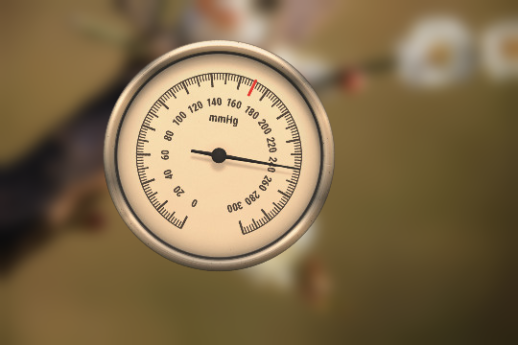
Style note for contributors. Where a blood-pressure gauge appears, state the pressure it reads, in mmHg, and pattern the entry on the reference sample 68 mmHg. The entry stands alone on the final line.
240 mmHg
